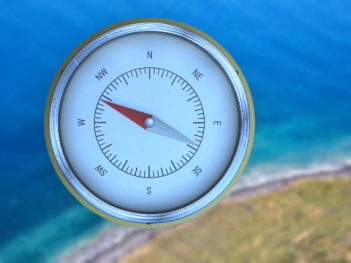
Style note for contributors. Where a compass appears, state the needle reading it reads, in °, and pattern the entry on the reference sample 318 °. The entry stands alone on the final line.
295 °
